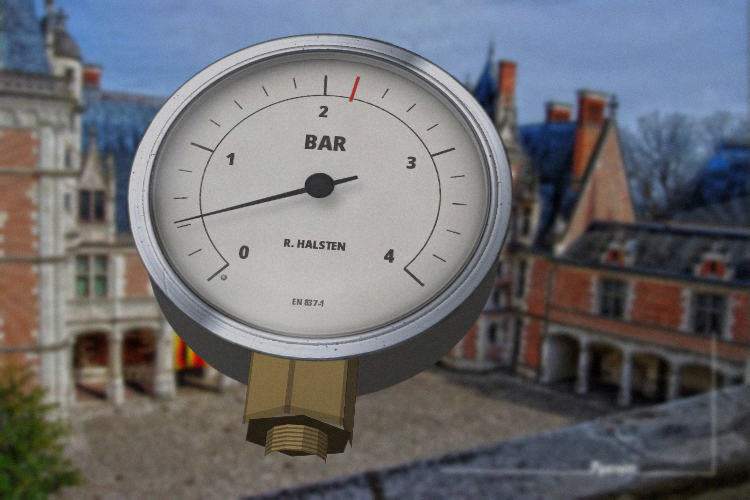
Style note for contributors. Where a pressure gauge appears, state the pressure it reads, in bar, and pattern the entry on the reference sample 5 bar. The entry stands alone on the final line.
0.4 bar
